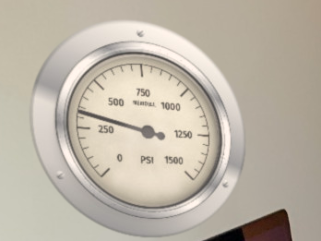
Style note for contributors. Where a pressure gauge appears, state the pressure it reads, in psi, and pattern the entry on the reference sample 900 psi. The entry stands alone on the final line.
325 psi
